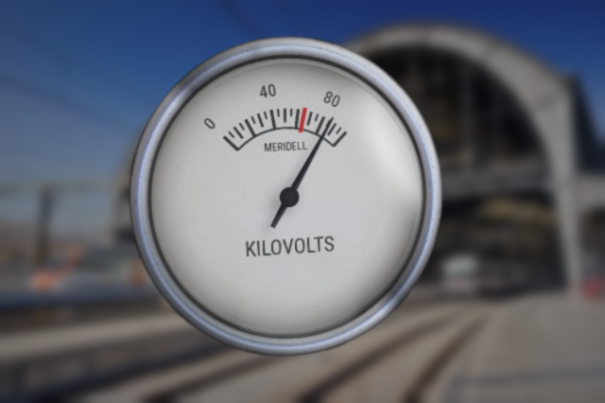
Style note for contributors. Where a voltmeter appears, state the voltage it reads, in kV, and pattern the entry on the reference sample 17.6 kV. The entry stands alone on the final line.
85 kV
